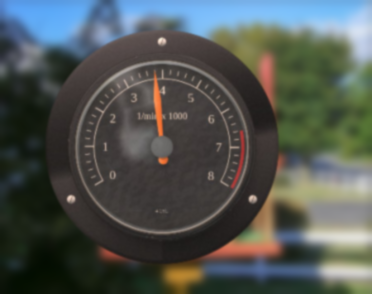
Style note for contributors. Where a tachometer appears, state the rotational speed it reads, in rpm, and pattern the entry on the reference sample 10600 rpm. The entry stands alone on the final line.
3800 rpm
